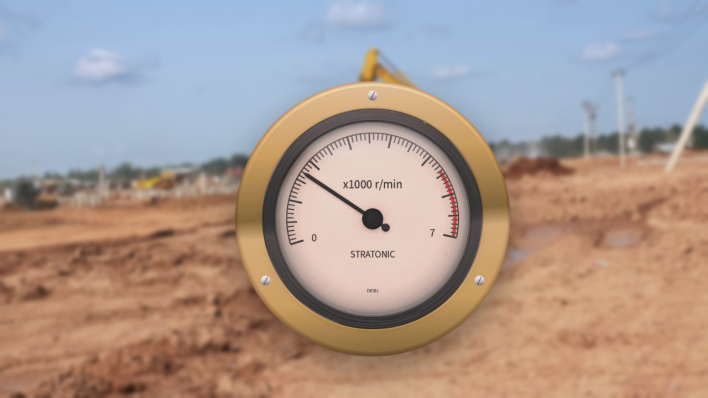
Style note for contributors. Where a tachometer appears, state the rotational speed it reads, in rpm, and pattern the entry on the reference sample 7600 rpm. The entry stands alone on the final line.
1700 rpm
